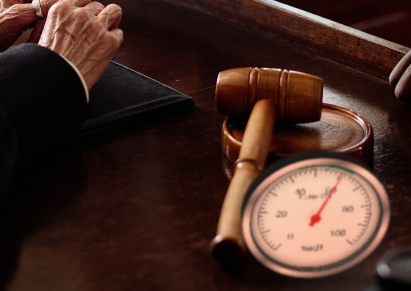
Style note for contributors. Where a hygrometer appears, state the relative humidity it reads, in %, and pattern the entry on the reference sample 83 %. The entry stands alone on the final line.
60 %
